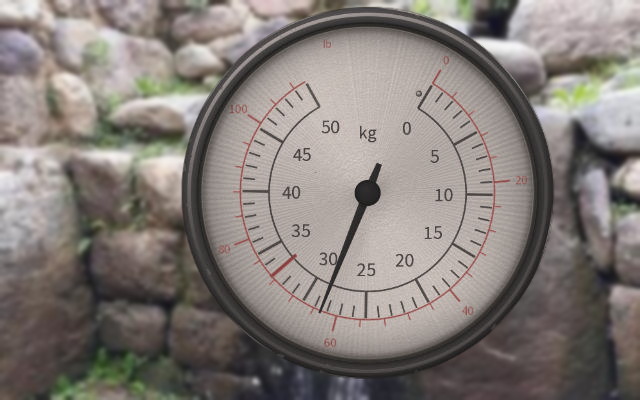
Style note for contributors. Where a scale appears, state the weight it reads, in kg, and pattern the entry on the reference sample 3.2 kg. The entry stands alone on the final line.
28.5 kg
